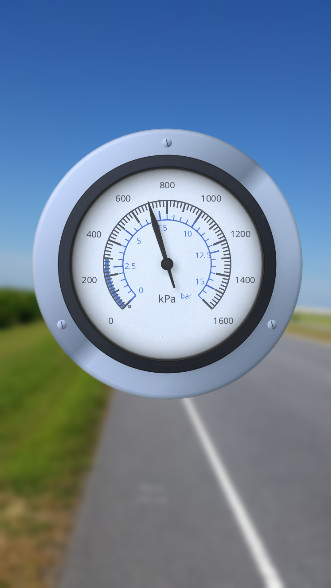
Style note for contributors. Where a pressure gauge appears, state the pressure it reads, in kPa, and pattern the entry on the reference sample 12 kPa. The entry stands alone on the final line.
700 kPa
